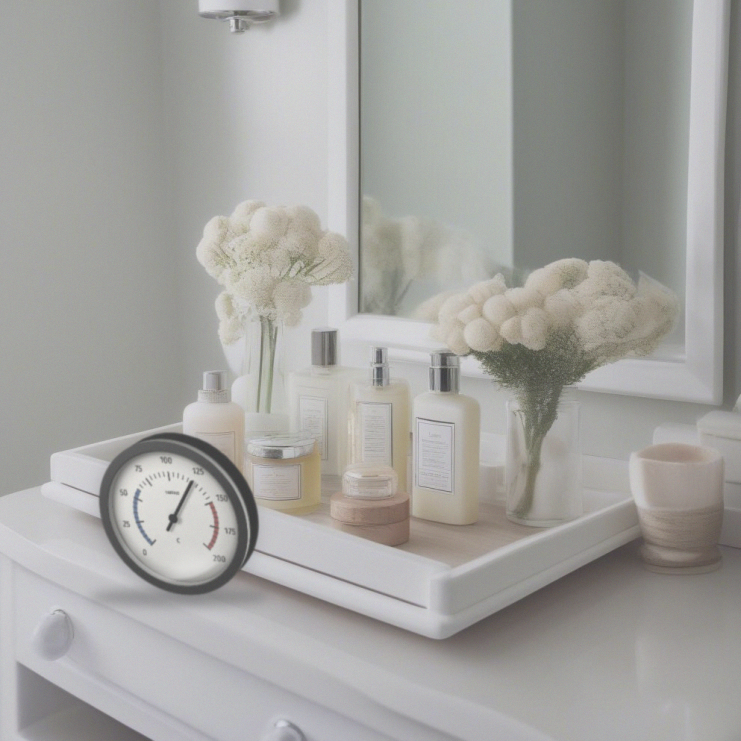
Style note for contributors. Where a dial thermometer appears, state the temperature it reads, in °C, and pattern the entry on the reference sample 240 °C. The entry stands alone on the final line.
125 °C
